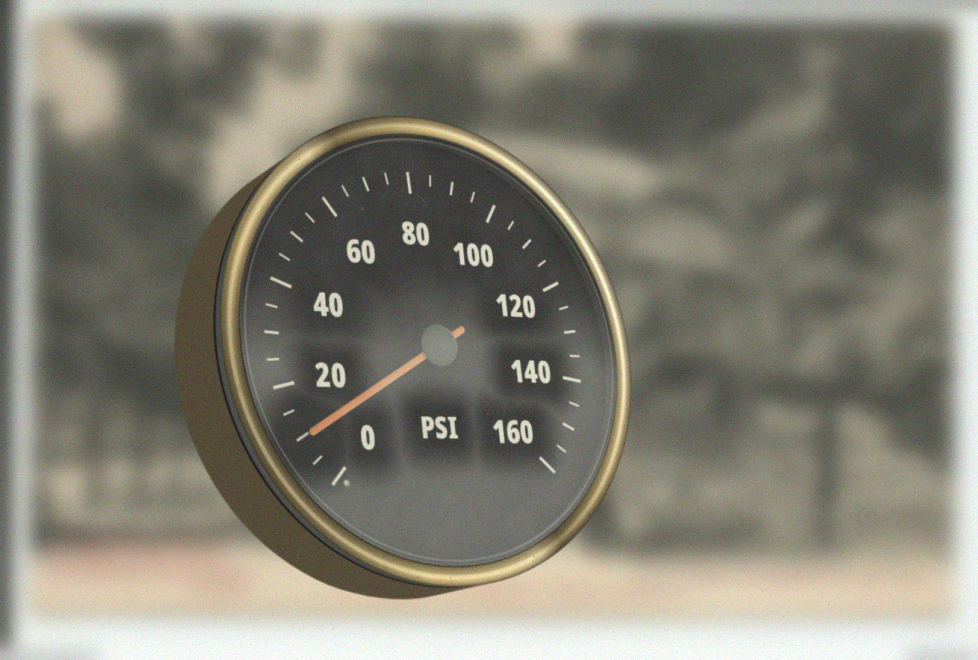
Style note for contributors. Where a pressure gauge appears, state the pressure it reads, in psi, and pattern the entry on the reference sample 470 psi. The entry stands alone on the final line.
10 psi
